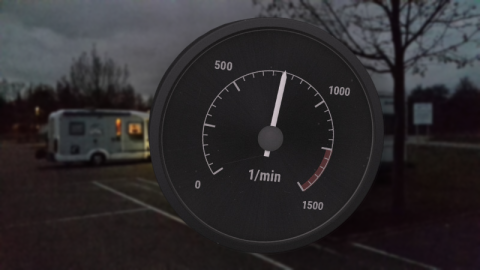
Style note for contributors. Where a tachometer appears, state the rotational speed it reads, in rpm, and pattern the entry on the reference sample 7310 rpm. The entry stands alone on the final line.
750 rpm
